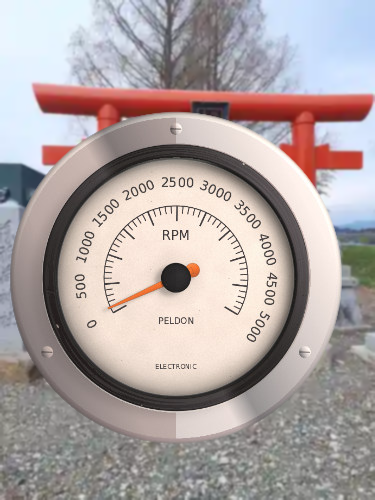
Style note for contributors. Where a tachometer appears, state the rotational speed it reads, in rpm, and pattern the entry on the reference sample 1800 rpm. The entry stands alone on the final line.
100 rpm
